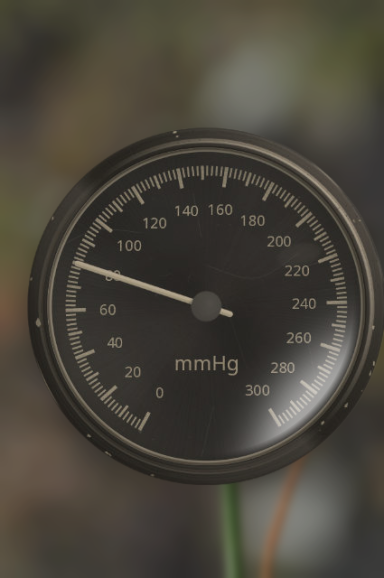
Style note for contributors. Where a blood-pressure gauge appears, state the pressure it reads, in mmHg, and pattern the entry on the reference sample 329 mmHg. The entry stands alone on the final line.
80 mmHg
